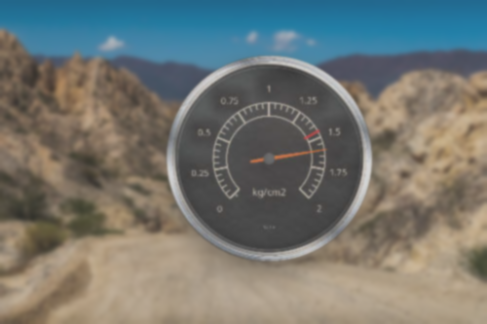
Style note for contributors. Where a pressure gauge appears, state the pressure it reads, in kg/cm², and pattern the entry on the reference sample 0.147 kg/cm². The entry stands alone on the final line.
1.6 kg/cm²
